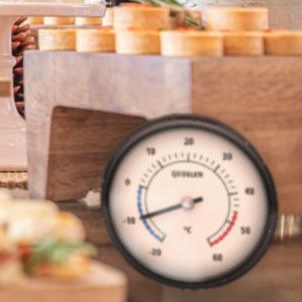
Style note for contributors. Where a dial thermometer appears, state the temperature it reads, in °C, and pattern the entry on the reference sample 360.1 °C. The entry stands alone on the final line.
-10 °C
